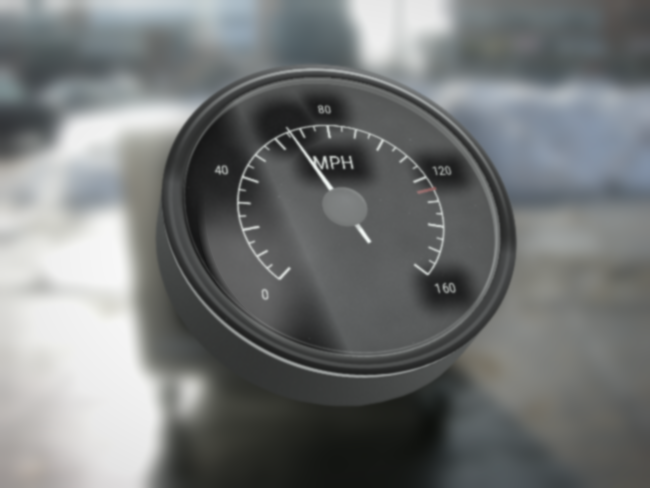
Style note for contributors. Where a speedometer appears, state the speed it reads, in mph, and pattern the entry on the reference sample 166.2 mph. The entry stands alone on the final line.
65 mph
